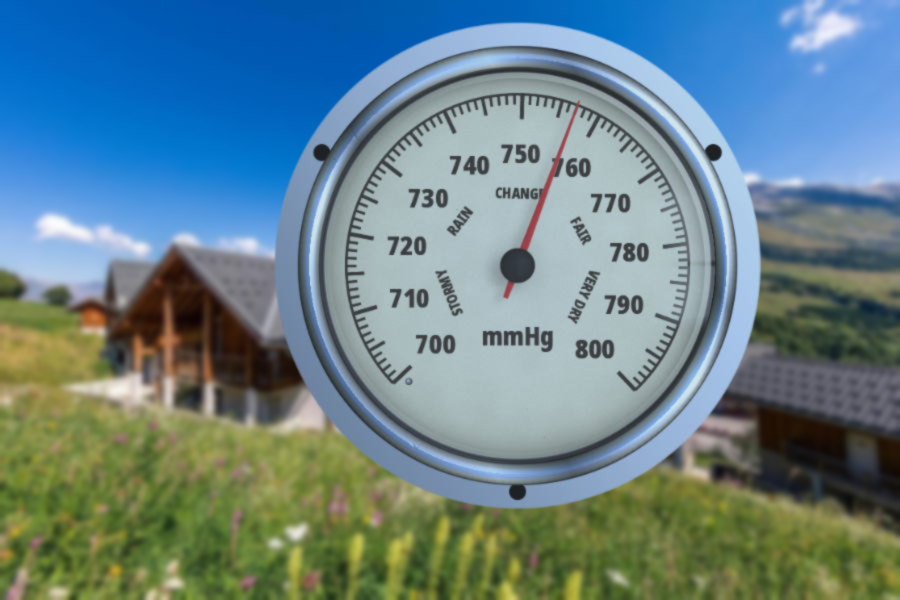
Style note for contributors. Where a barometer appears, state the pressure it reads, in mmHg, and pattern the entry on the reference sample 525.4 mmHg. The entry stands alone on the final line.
757 mmHg
